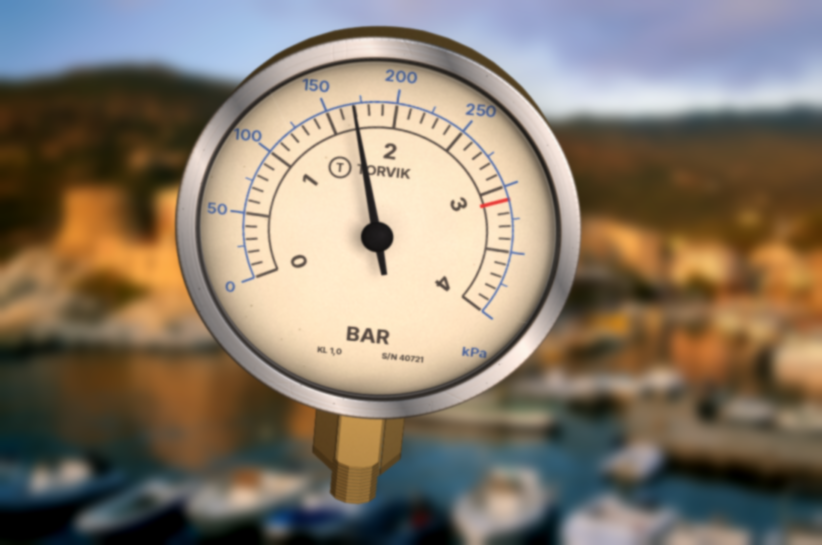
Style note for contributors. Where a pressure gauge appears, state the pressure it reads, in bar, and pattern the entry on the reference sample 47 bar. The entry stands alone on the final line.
1.7 bar
